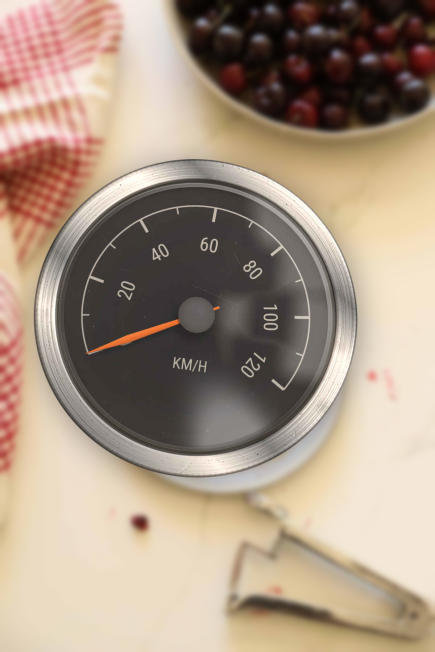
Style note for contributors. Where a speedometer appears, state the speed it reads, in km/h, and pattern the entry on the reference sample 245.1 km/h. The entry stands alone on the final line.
0 km/h
